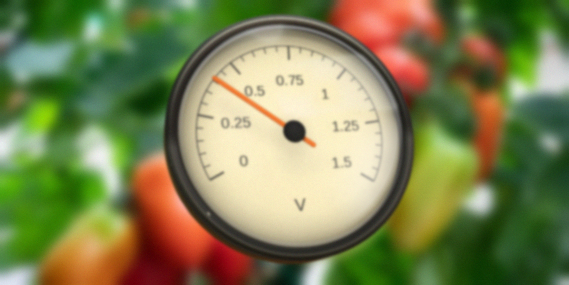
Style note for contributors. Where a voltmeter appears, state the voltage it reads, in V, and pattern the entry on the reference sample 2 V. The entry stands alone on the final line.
0.4 V
